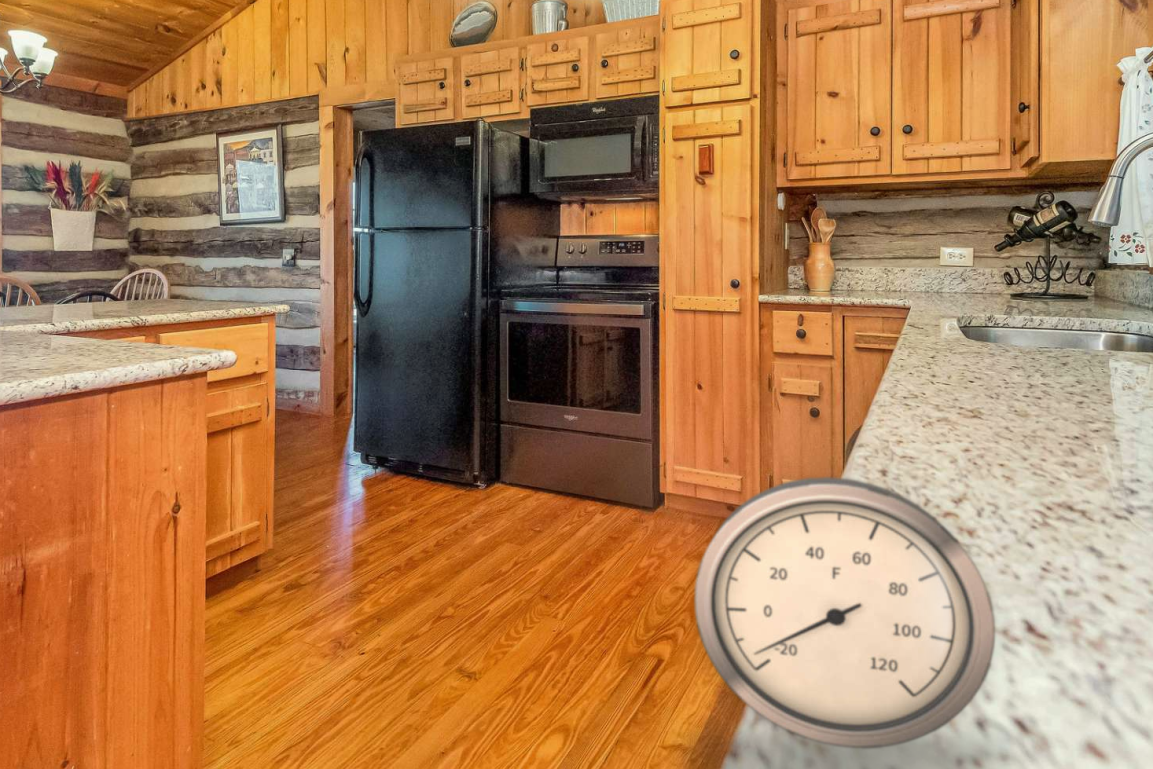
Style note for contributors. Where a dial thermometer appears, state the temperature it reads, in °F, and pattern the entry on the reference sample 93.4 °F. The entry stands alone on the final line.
-15 °F
